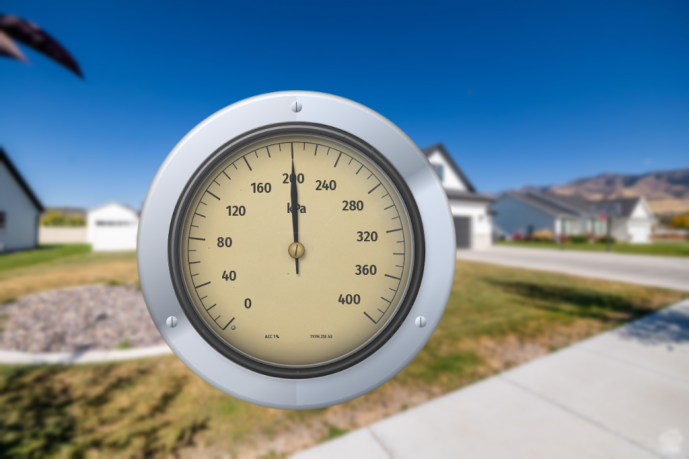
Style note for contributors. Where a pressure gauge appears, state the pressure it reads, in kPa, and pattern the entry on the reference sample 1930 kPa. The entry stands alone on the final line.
200 kPa
